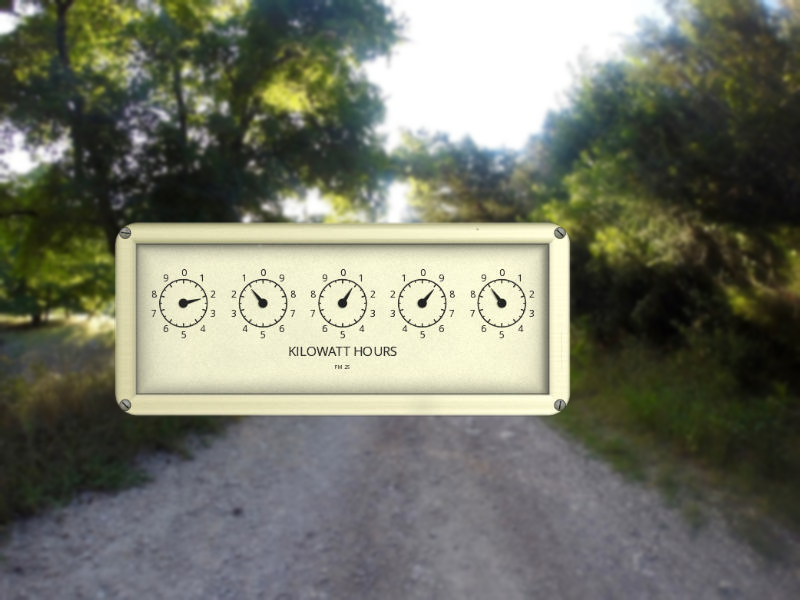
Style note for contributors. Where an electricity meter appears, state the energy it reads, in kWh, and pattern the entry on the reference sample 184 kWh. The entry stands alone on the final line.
21089 kWh
